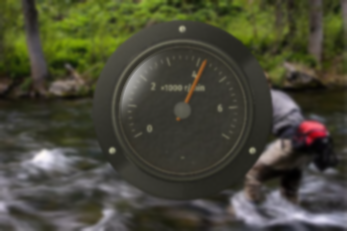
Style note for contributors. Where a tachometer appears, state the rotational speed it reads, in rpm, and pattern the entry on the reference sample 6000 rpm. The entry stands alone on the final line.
4200 rpm
